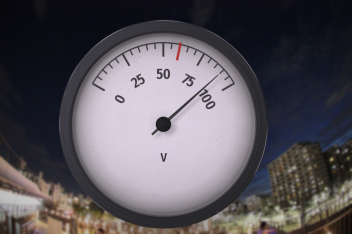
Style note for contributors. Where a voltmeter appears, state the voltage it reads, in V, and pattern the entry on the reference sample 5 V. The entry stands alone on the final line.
90 V
